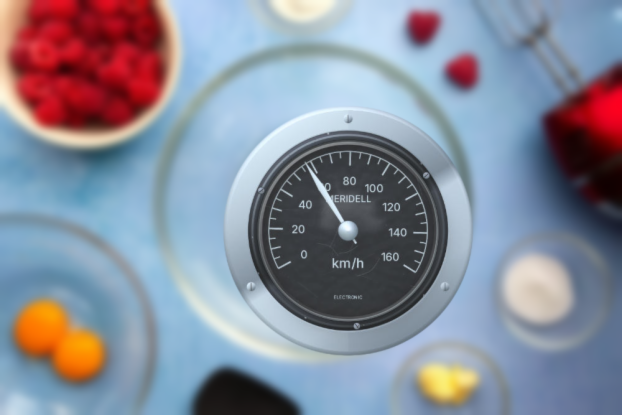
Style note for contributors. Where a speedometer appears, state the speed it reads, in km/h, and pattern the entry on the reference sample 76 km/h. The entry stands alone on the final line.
57.5 km/h
